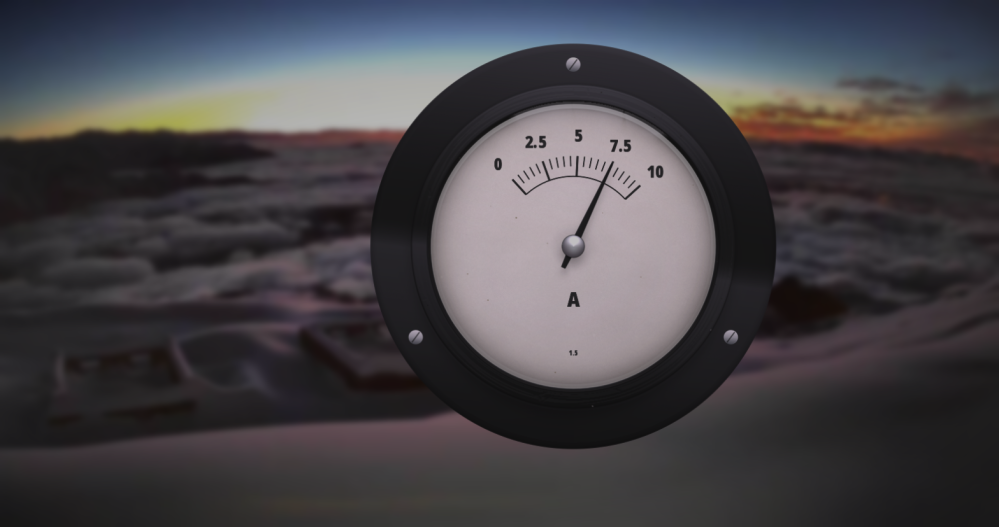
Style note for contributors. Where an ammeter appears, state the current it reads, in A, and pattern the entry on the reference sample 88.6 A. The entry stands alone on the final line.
7.5 A
